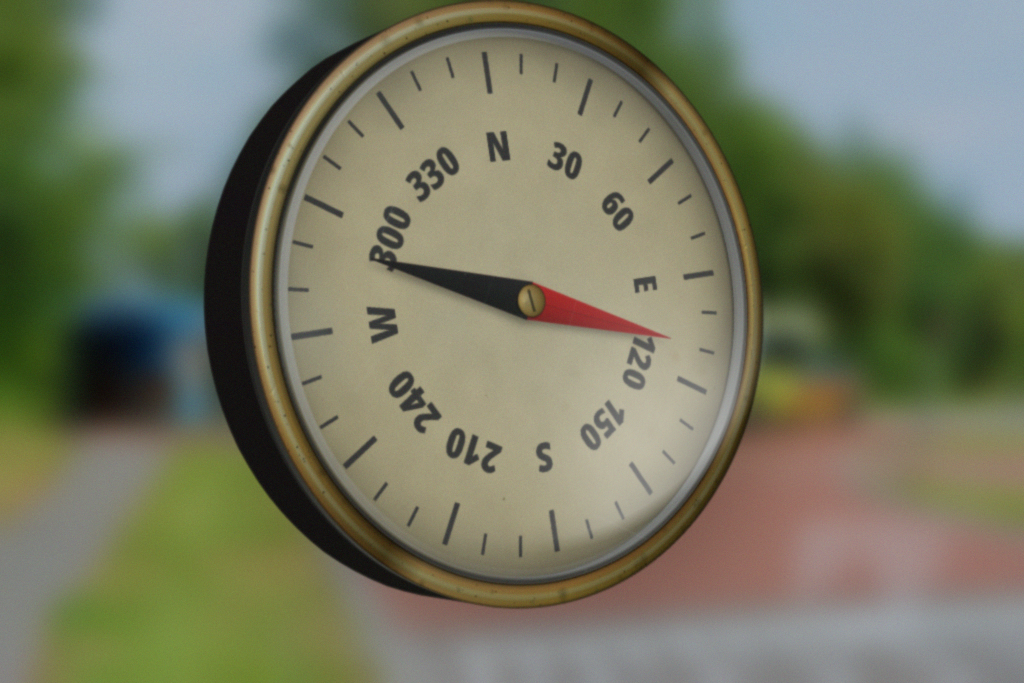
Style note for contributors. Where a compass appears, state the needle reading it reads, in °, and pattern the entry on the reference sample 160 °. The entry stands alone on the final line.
110 °
